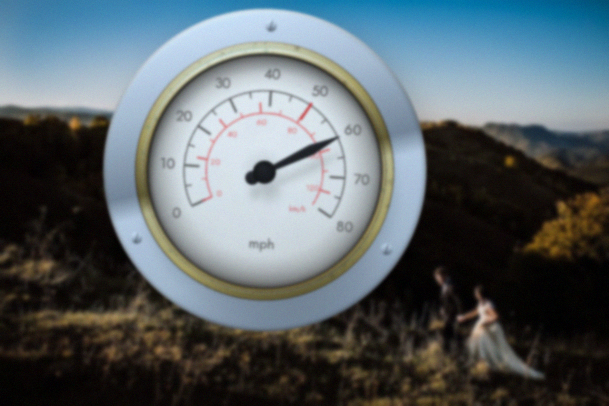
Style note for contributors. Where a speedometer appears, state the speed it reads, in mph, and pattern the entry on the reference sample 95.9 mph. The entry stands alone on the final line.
60 mph
